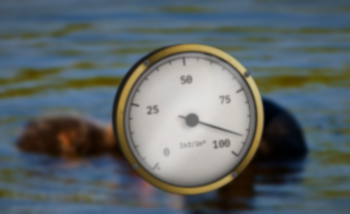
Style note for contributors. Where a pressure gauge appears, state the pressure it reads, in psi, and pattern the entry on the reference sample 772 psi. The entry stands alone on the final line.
92.5 psi
